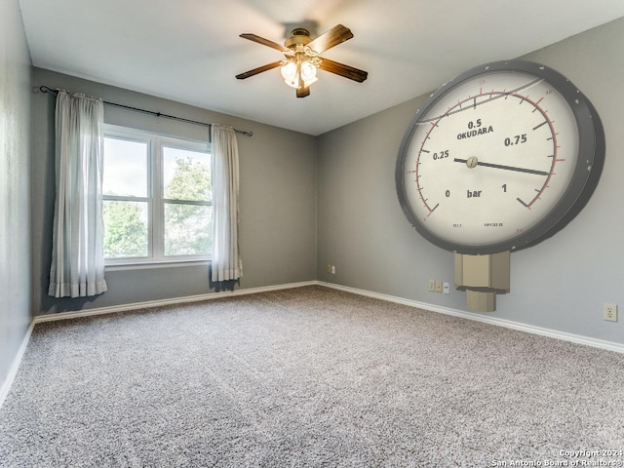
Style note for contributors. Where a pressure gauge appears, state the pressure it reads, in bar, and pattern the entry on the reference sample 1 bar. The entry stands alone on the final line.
0.9 bar
